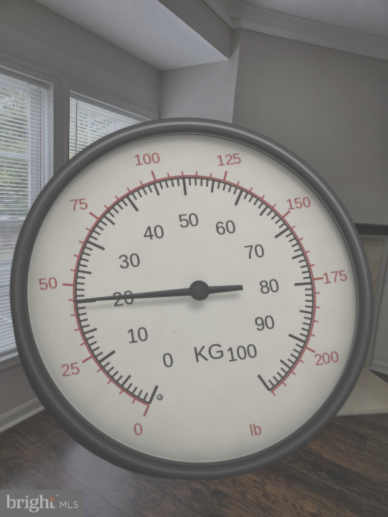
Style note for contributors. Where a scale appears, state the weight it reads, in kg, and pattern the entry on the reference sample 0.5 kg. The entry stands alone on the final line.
20 kg
